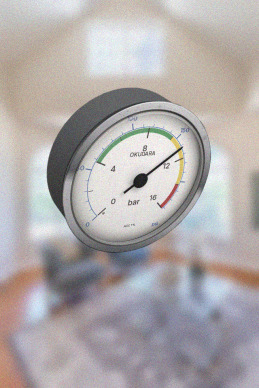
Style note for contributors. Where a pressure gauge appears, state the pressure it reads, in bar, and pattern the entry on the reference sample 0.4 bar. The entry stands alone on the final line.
11 bar
